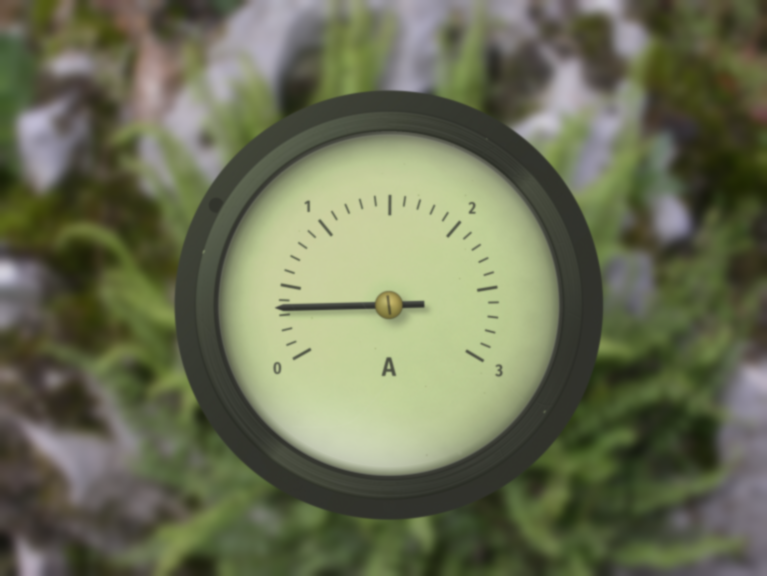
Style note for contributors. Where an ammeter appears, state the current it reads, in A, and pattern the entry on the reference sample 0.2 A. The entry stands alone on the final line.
0.35 A
